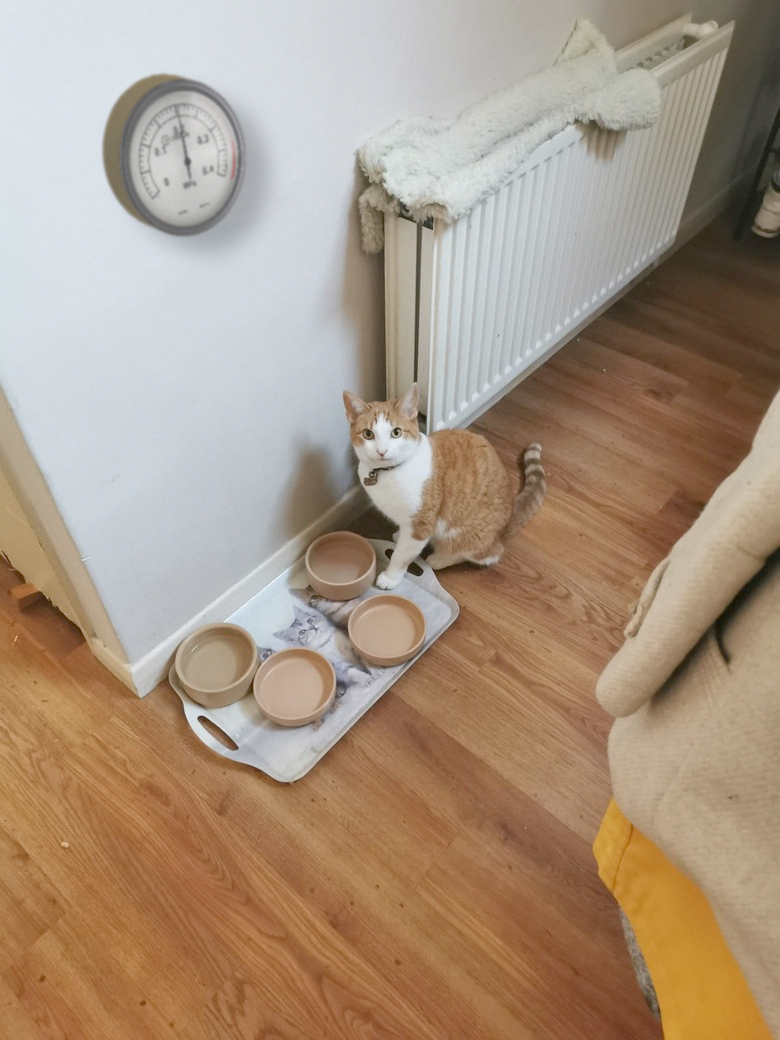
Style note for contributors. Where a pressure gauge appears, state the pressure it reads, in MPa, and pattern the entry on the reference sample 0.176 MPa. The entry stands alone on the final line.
0.2 MPa
